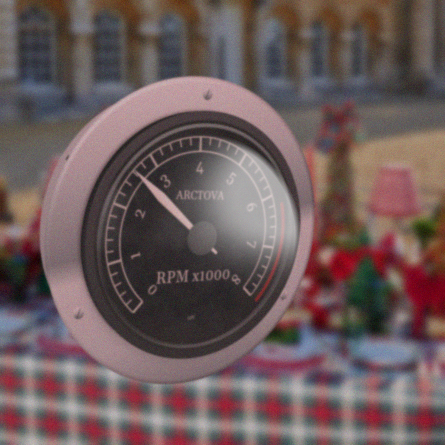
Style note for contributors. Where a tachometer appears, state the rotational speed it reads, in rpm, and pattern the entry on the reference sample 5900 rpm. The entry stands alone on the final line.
2600 rpm
